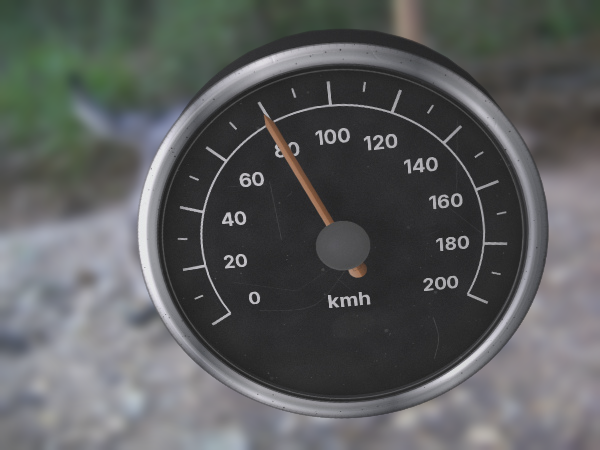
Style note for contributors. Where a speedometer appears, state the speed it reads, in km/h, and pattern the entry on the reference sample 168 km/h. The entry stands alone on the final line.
80 km/h
